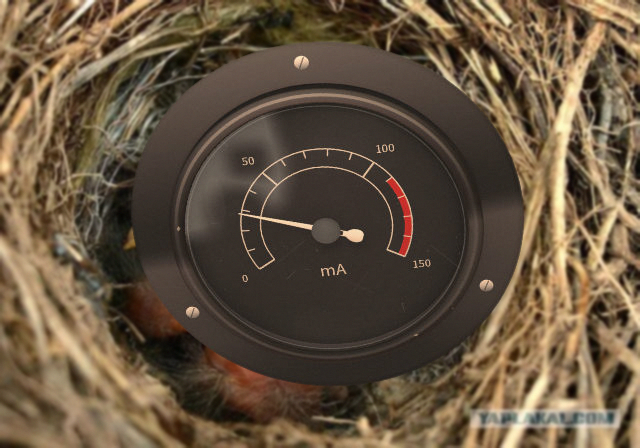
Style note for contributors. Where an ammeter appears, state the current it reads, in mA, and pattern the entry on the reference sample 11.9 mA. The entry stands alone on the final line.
30 mA
